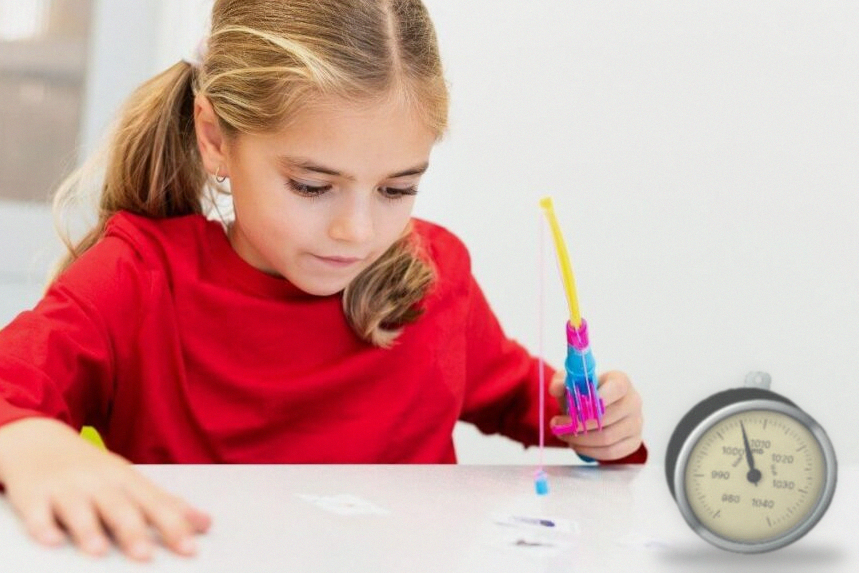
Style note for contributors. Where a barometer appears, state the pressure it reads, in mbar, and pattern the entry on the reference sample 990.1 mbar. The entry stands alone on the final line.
1005 mbar
